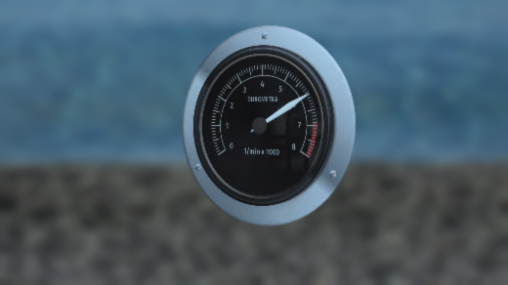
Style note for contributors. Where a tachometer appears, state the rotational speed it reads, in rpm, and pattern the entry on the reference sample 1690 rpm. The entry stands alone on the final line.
6000 rpm
